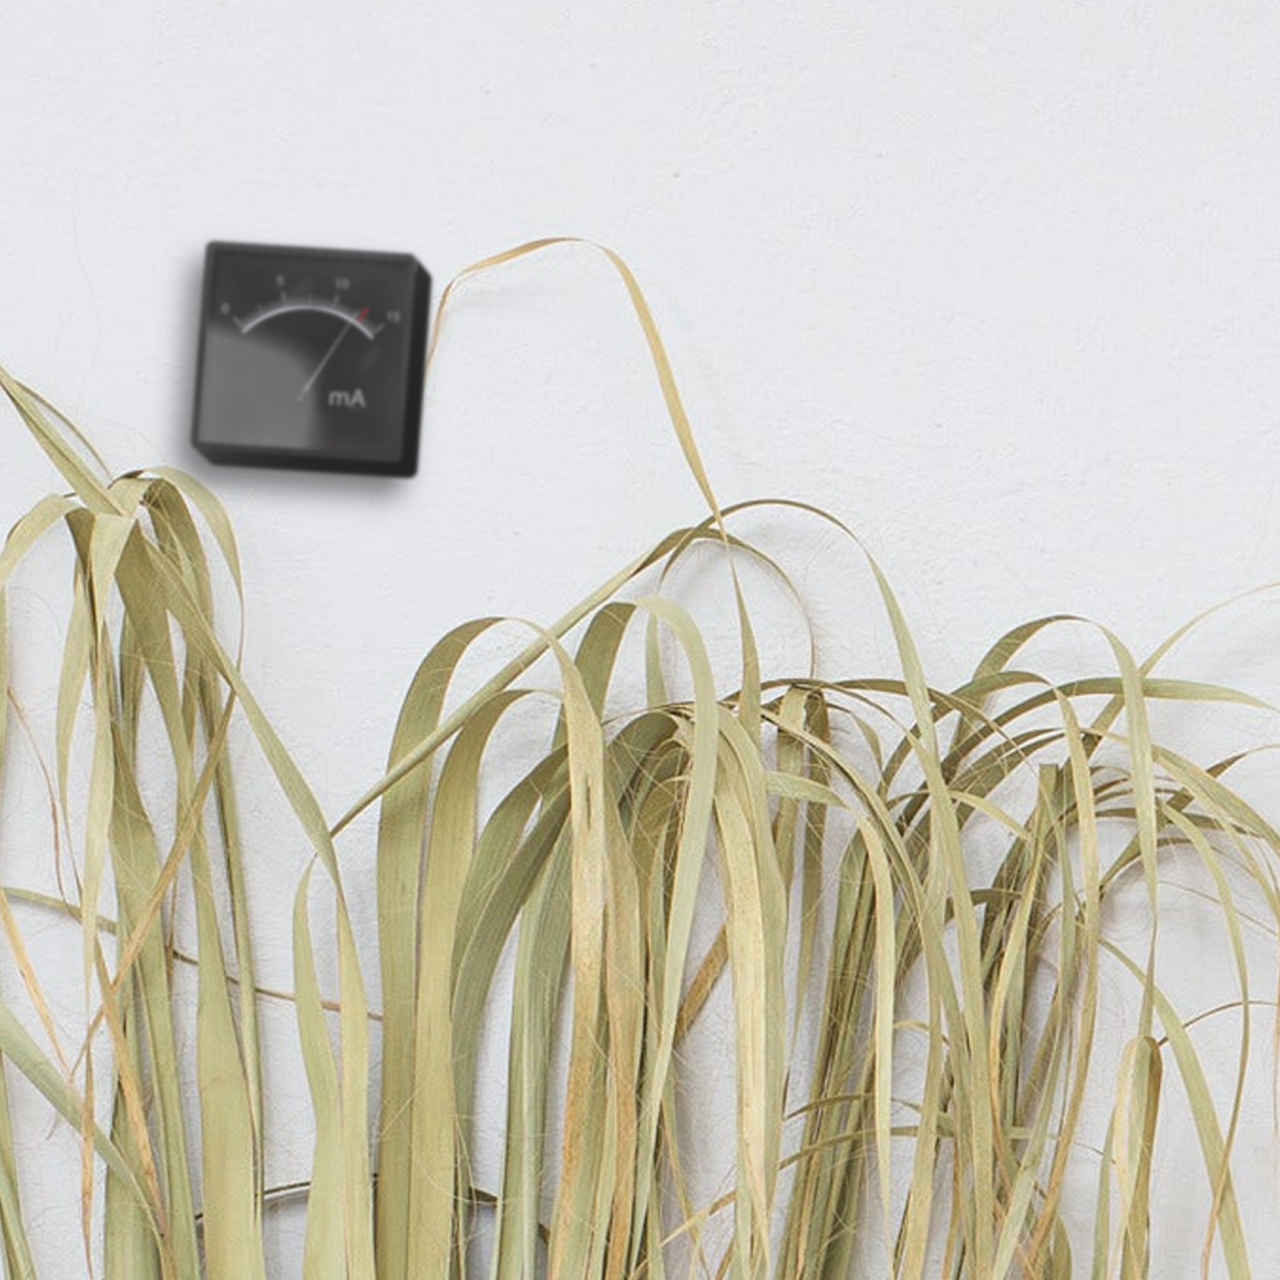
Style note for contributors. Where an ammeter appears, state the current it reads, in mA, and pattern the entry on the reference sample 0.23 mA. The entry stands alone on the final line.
12.5 mA
